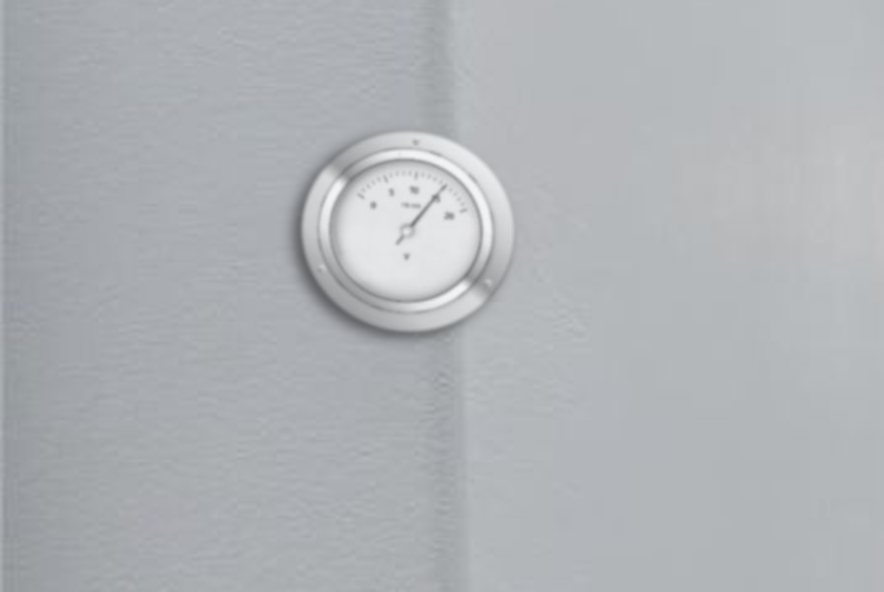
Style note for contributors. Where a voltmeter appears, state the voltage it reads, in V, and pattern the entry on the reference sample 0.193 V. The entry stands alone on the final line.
15 V
